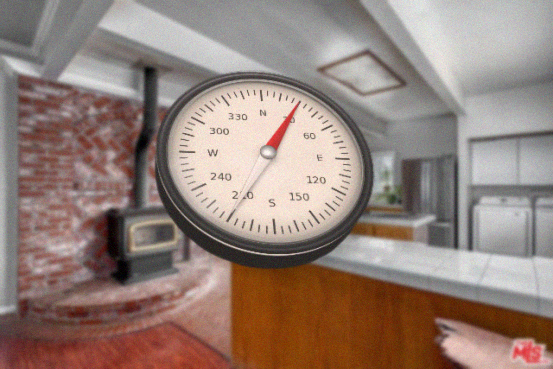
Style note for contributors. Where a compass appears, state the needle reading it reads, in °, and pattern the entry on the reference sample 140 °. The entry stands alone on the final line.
30 °
